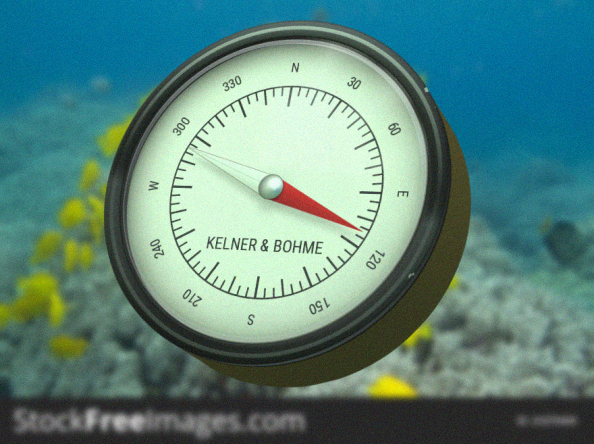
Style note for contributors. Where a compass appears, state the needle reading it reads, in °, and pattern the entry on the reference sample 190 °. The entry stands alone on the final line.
112.5 °
